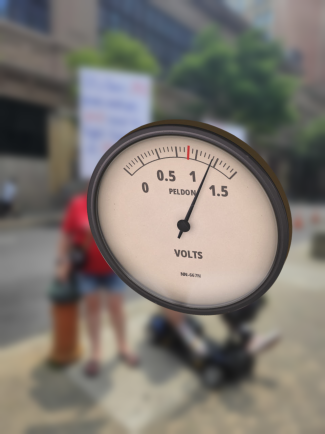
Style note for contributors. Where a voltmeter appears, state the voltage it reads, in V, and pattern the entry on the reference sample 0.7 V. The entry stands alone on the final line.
1.2 V
